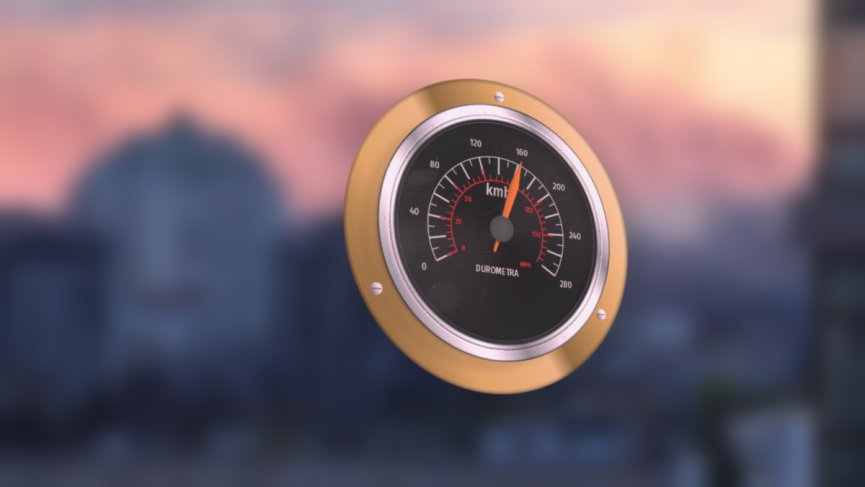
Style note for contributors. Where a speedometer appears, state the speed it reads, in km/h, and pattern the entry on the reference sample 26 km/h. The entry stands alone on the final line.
160 km/h
